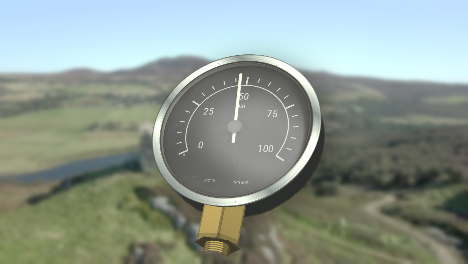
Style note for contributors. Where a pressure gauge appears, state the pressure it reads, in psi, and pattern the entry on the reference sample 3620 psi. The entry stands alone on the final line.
47.5 psi
